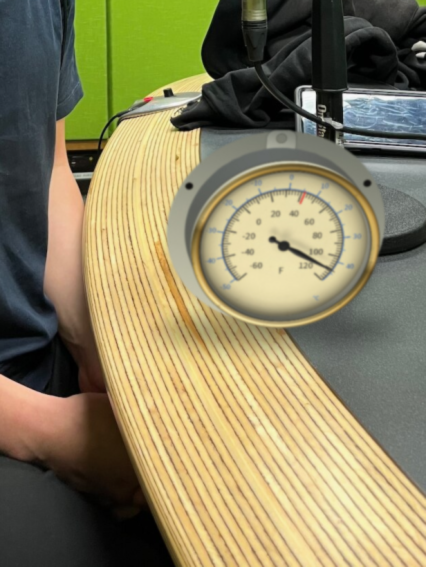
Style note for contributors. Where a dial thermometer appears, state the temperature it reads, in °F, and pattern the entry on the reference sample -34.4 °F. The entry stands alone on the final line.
110 °F
